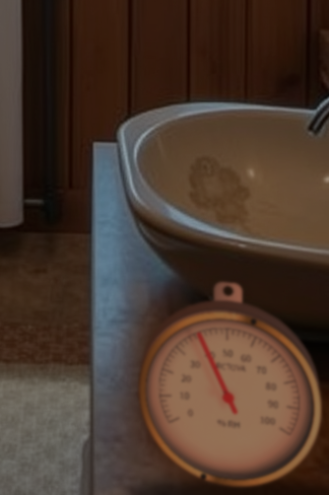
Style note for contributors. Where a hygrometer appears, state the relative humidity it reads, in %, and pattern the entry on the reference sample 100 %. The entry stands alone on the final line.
40 %
